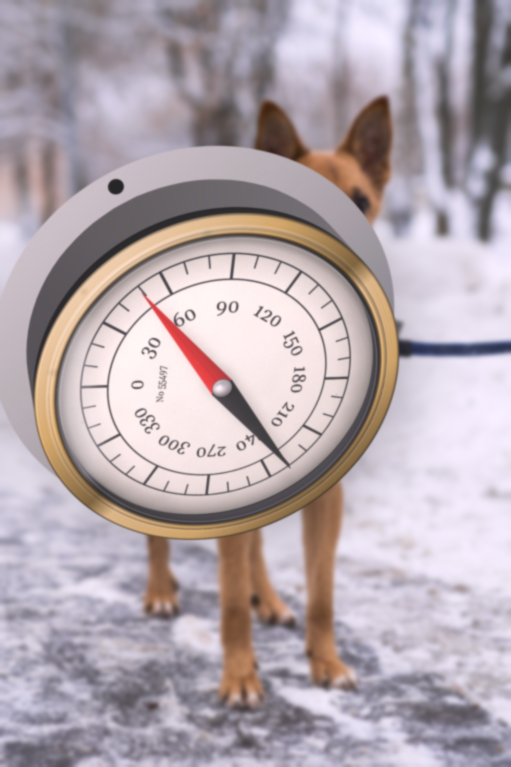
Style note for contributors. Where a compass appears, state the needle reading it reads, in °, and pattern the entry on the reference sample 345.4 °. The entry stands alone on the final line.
50 °
